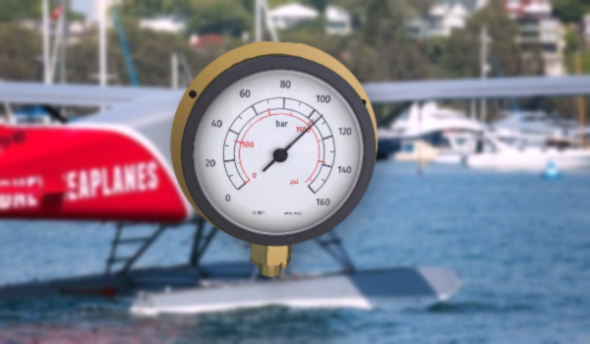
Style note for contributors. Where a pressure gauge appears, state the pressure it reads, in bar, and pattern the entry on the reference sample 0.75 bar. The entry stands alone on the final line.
105 bar
